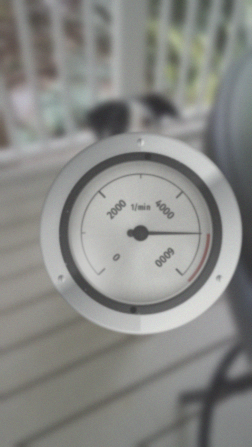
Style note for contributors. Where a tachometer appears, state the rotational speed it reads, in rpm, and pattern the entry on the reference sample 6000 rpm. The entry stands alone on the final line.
5000 rpm
